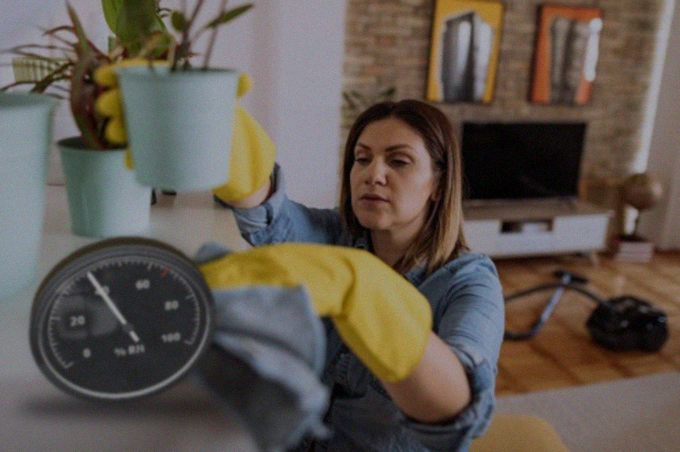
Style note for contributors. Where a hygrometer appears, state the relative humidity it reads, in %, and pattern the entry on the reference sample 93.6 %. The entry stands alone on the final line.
40 %
